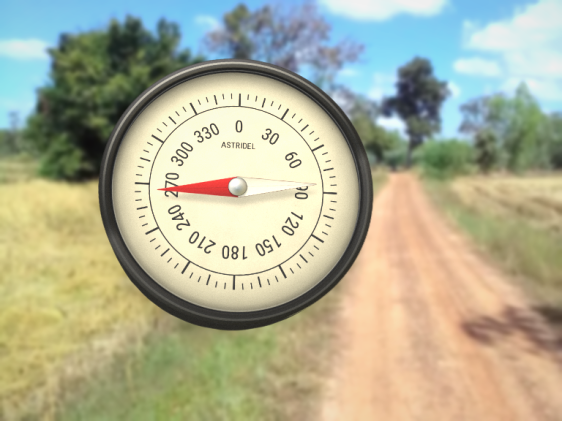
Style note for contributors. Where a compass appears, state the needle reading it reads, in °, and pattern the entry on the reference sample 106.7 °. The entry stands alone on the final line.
265 °
